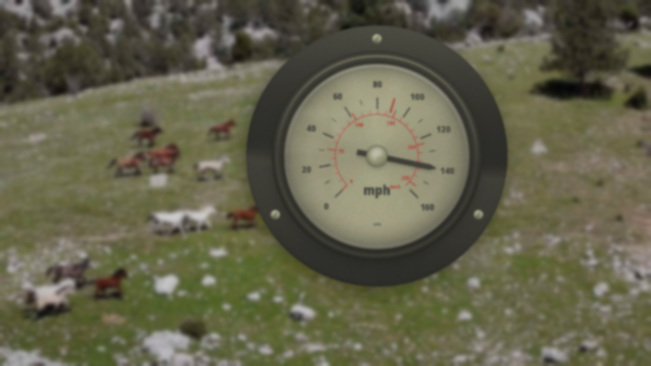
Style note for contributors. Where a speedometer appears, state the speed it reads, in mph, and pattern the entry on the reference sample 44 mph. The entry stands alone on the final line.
140 mph
